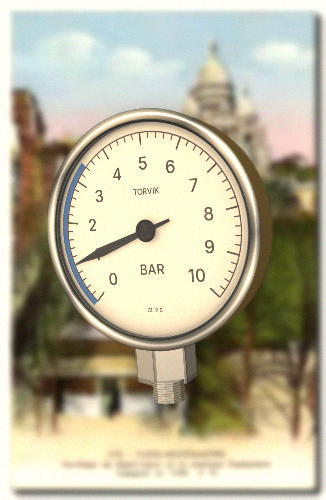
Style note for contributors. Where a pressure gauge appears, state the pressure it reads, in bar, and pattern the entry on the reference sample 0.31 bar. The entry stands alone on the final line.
1 bar
